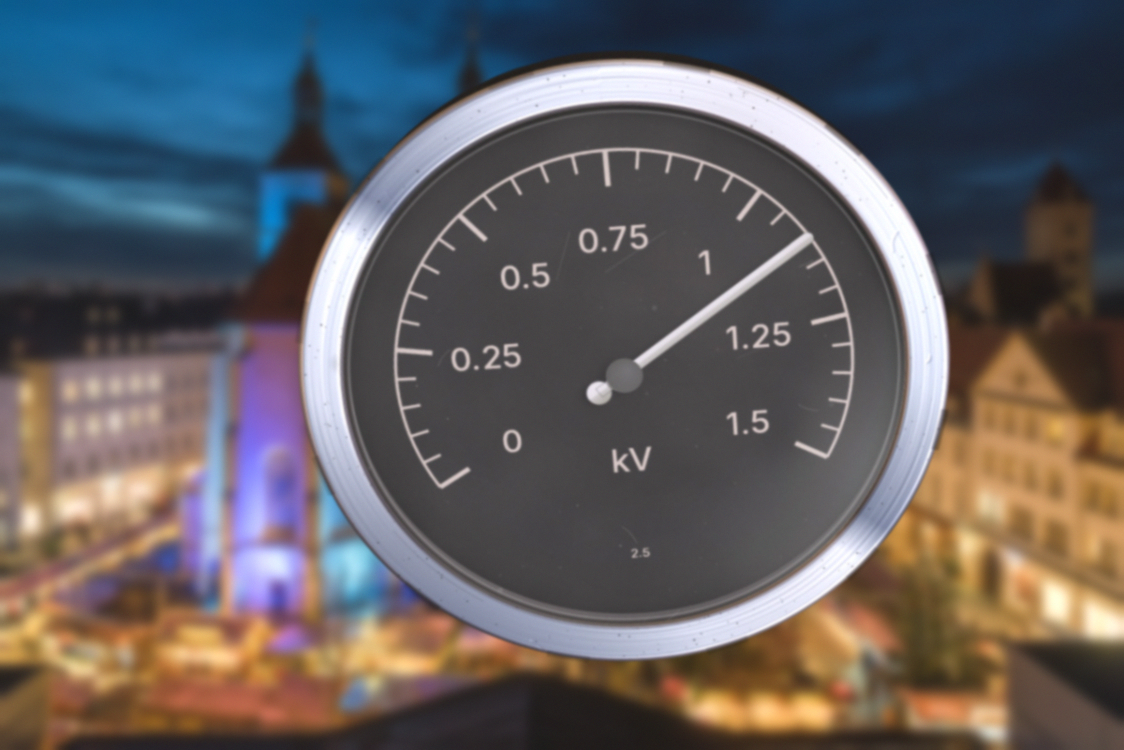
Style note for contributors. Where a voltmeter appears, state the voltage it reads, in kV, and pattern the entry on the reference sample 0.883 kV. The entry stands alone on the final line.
1.1 kV
